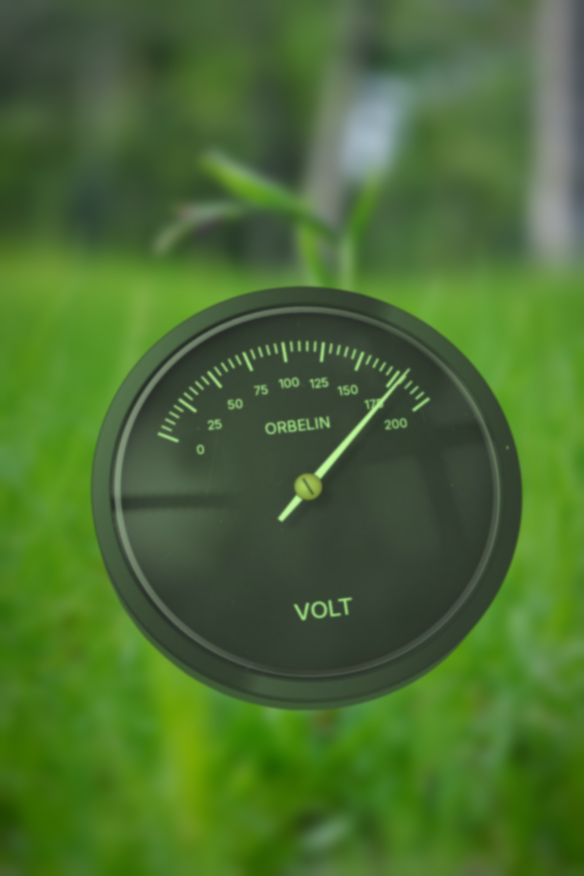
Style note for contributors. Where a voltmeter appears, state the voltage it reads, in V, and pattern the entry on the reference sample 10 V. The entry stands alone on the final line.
180 V
